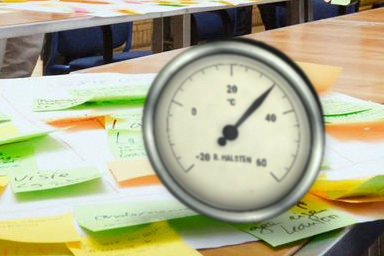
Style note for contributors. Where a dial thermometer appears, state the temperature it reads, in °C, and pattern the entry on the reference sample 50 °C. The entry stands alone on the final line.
32 °C
